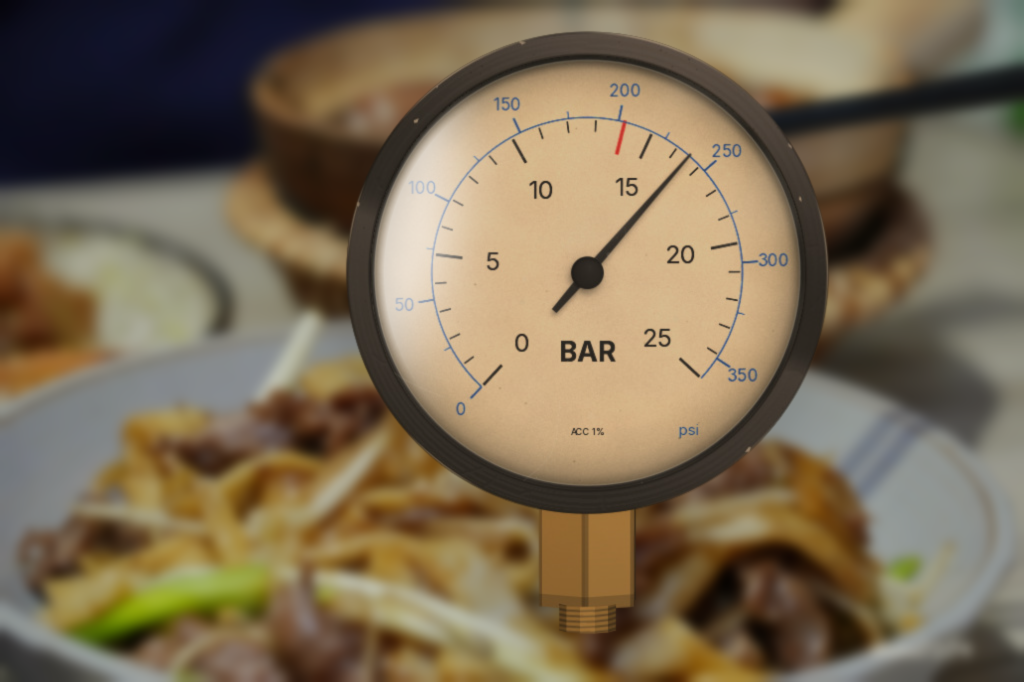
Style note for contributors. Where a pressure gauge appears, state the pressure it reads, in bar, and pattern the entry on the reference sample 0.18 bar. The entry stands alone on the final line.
16.5 bar
